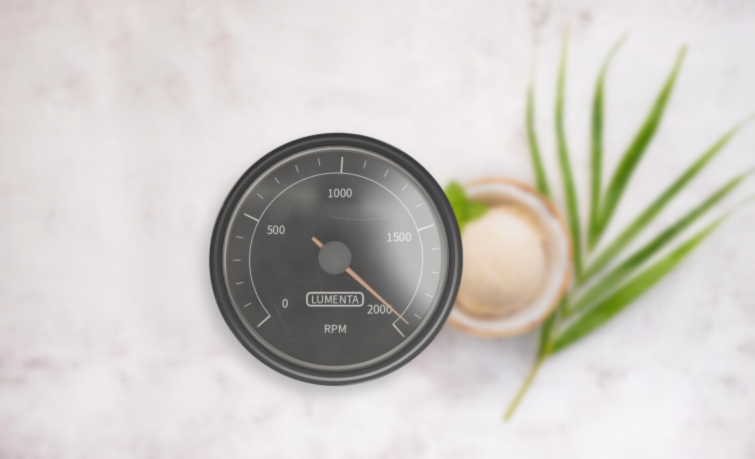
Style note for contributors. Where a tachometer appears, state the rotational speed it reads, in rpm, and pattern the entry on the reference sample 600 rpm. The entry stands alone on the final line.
1950 rpm
